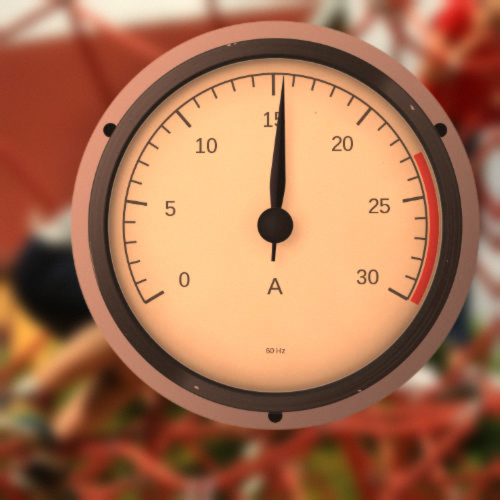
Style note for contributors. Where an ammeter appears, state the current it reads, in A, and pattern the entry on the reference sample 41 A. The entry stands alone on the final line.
15.5 A
